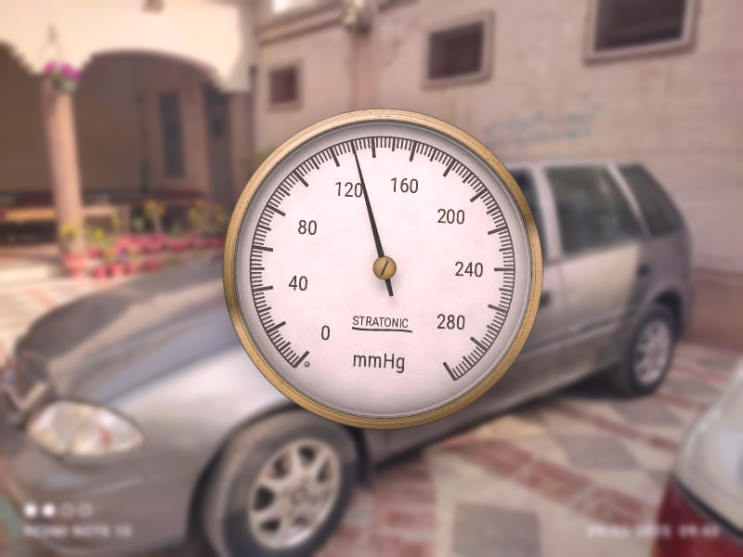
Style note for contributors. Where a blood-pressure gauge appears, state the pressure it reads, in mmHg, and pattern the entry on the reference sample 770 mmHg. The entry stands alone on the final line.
130 mmHg
